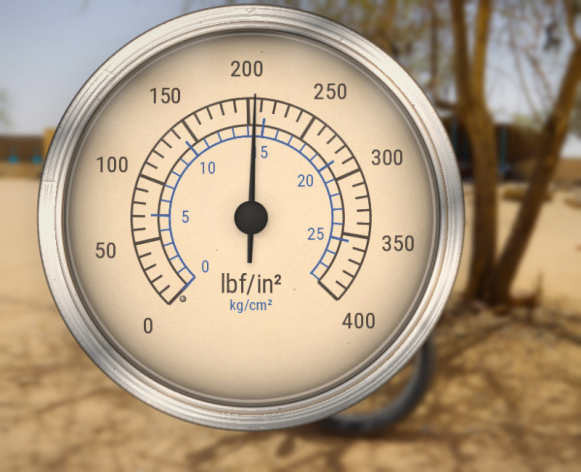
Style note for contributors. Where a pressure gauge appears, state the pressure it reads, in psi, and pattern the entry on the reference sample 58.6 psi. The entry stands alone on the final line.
205 psi
